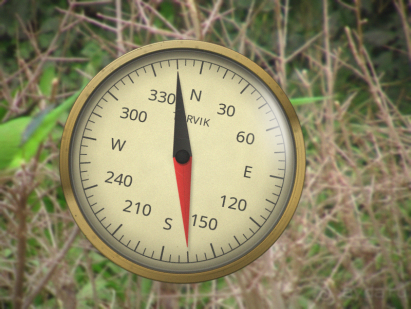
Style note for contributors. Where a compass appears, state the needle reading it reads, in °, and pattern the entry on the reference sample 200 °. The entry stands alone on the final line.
165 °
